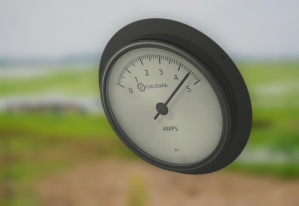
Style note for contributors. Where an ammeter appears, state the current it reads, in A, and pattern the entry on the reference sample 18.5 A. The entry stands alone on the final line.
4.5 A
